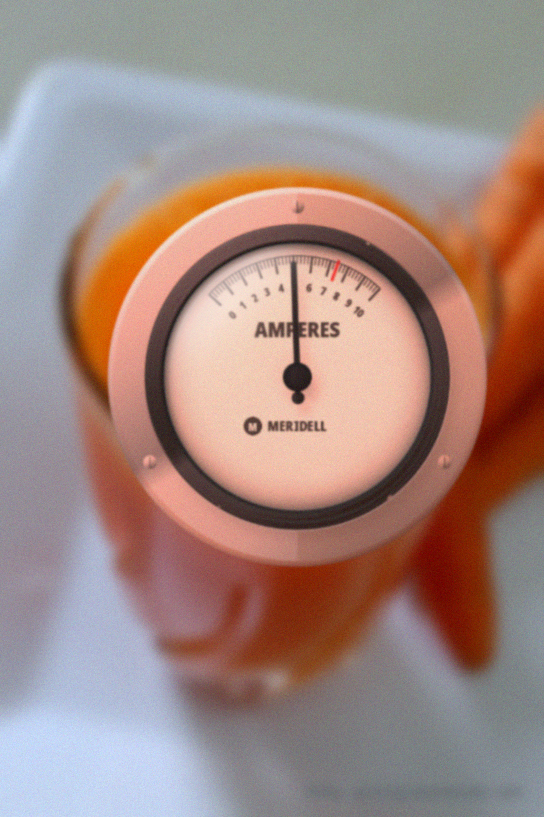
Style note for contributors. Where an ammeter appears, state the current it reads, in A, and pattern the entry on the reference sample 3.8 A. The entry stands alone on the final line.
5 A
